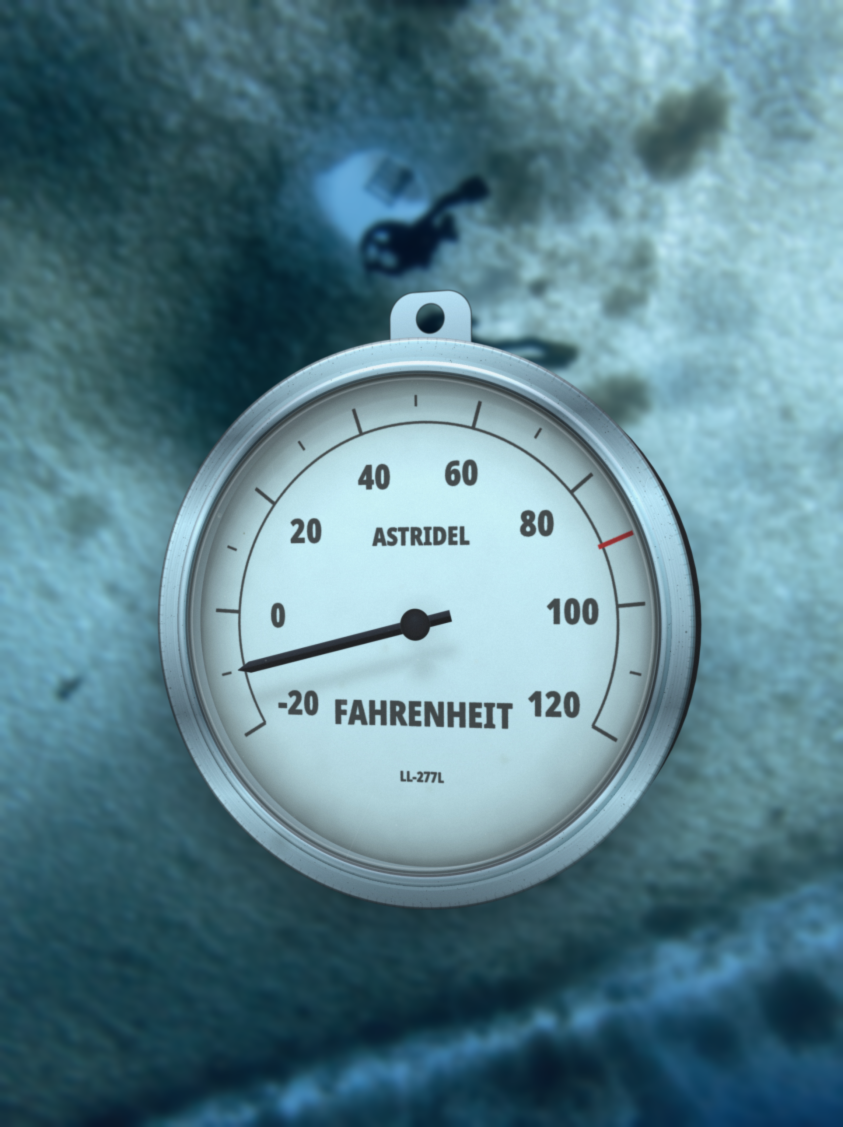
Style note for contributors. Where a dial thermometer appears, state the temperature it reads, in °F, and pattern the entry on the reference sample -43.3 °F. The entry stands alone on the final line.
-10 °F
